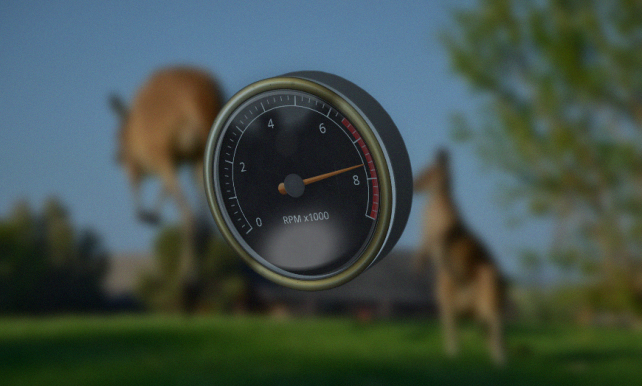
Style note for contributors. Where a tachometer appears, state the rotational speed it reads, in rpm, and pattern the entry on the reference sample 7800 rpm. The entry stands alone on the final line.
7600 rpm
